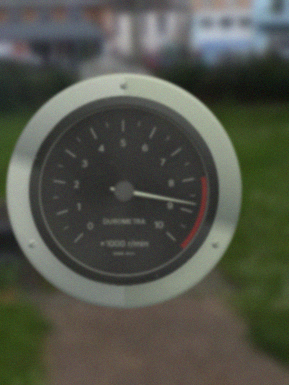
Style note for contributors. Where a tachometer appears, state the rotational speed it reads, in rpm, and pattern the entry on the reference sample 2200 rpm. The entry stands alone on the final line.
8750 rpm
